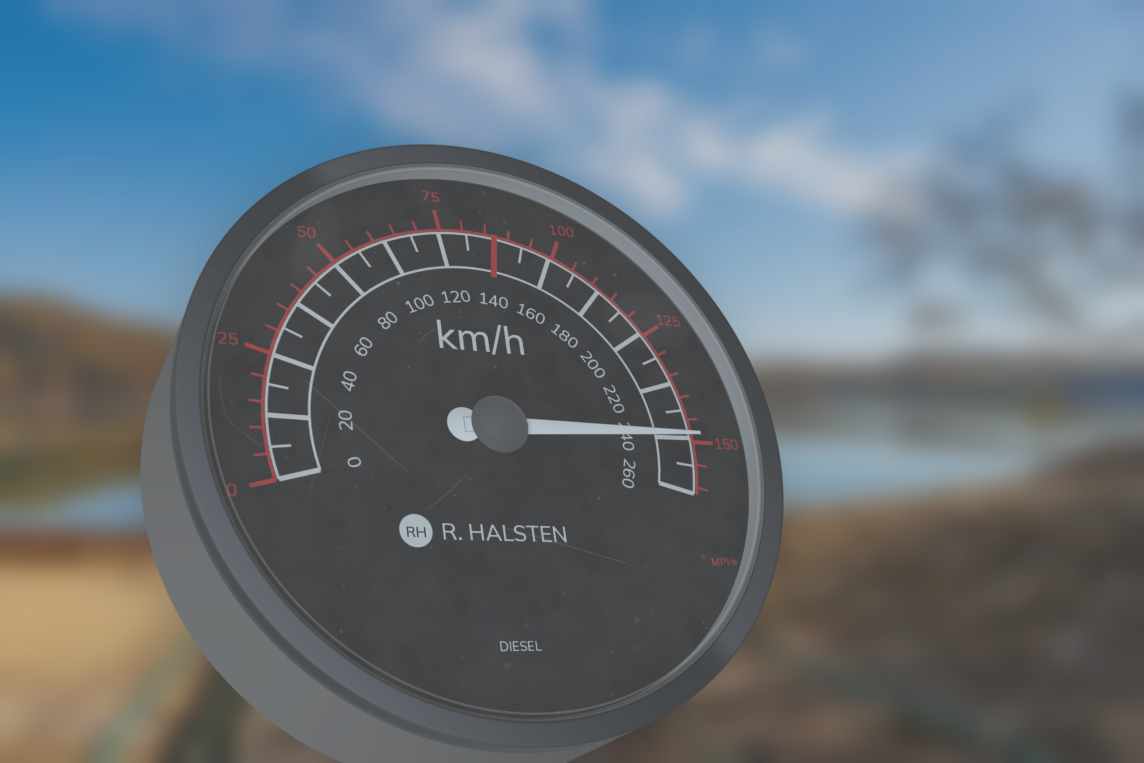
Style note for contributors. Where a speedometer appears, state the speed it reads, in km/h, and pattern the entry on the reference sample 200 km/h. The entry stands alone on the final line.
240 km/h
